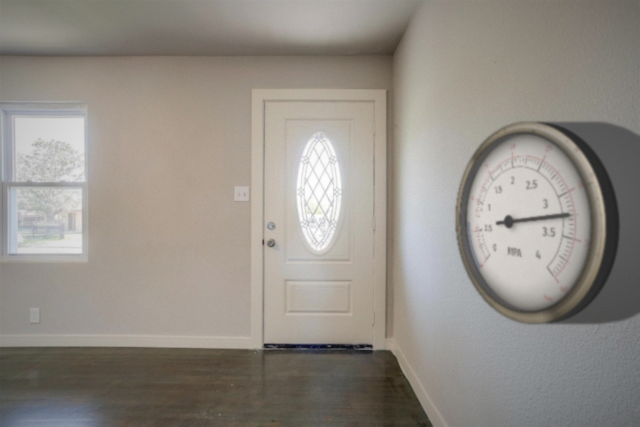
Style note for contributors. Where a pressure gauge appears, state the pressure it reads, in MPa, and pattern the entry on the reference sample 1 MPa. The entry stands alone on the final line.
3.25 MPa
